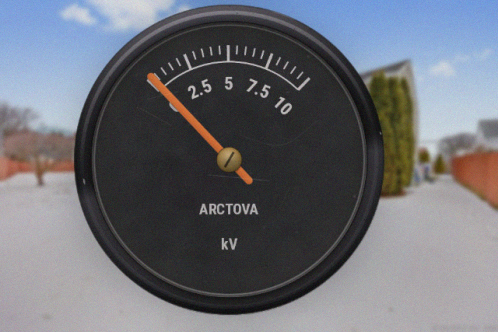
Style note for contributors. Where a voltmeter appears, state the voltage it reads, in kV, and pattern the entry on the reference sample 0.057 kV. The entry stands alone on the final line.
0.25 kV
